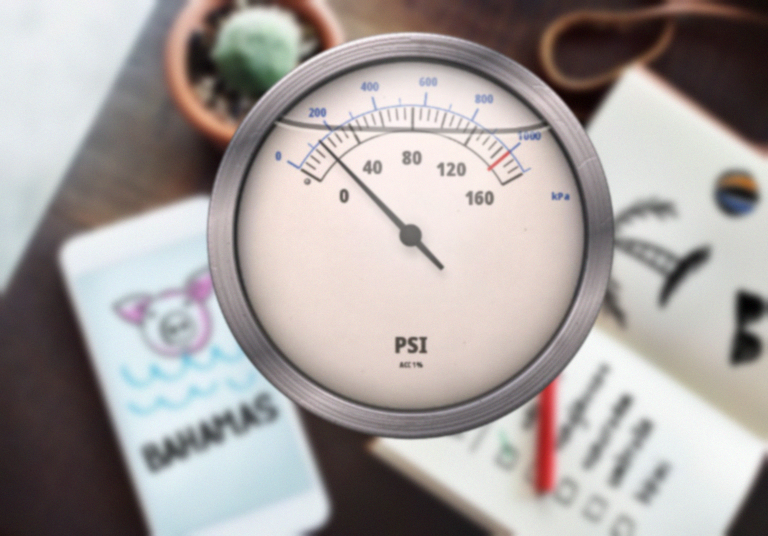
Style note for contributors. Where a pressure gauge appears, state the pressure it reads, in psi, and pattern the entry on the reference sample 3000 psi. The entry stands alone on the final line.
20 psi
